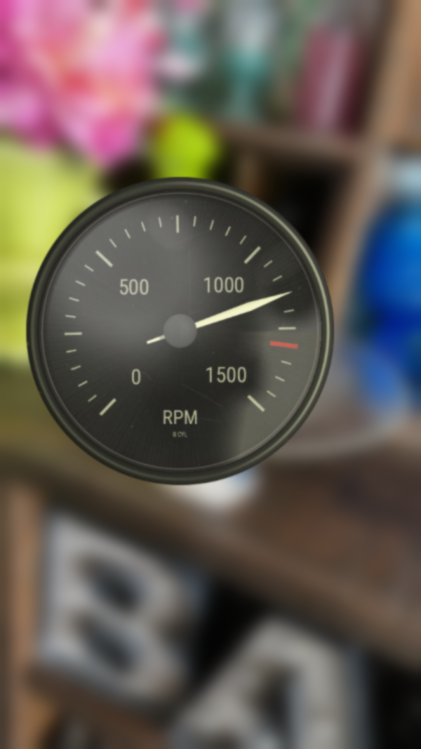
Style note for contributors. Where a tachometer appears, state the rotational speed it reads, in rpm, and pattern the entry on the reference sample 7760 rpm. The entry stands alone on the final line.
1150 rpm
